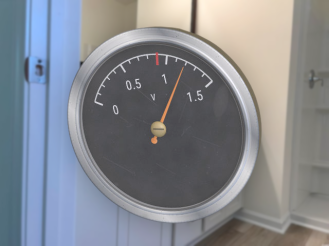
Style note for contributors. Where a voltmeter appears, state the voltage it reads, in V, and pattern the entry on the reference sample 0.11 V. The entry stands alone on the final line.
1.2 V
